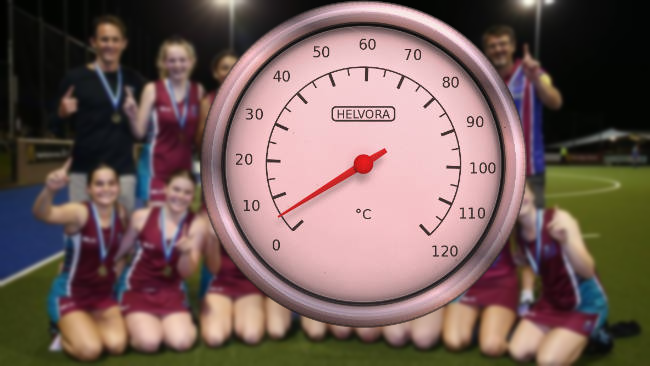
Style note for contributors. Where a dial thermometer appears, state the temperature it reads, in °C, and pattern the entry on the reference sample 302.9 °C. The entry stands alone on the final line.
5 °C
